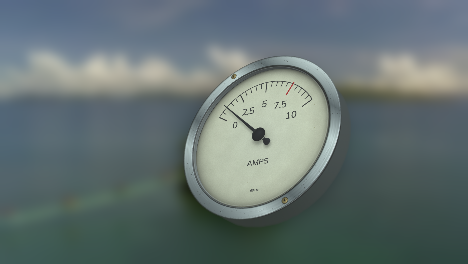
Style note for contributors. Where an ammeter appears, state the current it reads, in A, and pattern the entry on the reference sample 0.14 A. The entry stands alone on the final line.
1 A
